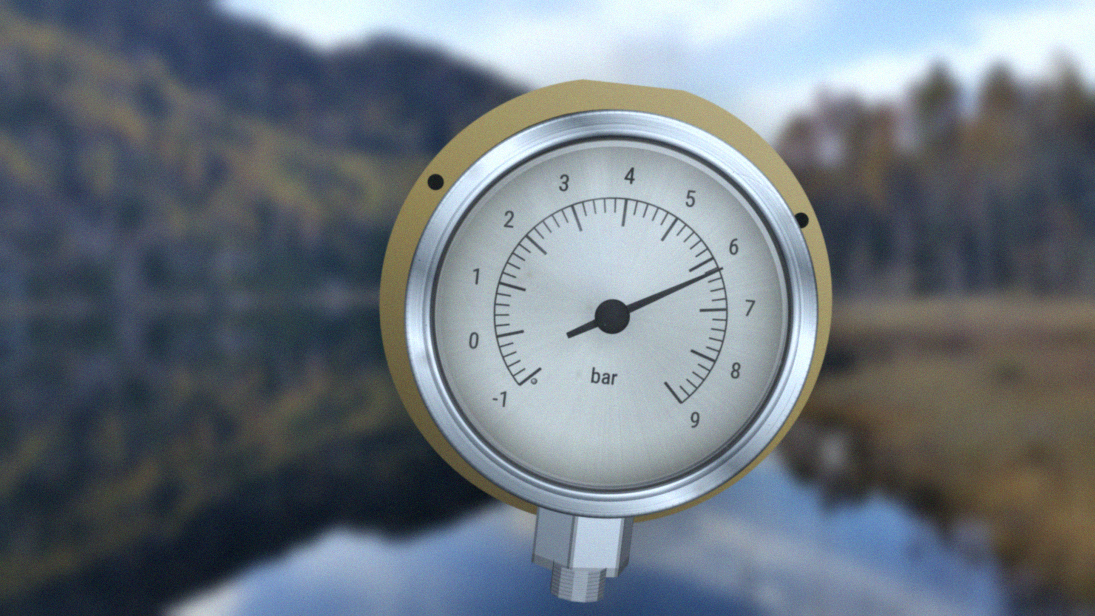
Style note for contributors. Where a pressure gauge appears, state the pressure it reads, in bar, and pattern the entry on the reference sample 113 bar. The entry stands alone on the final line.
6.2 bar
